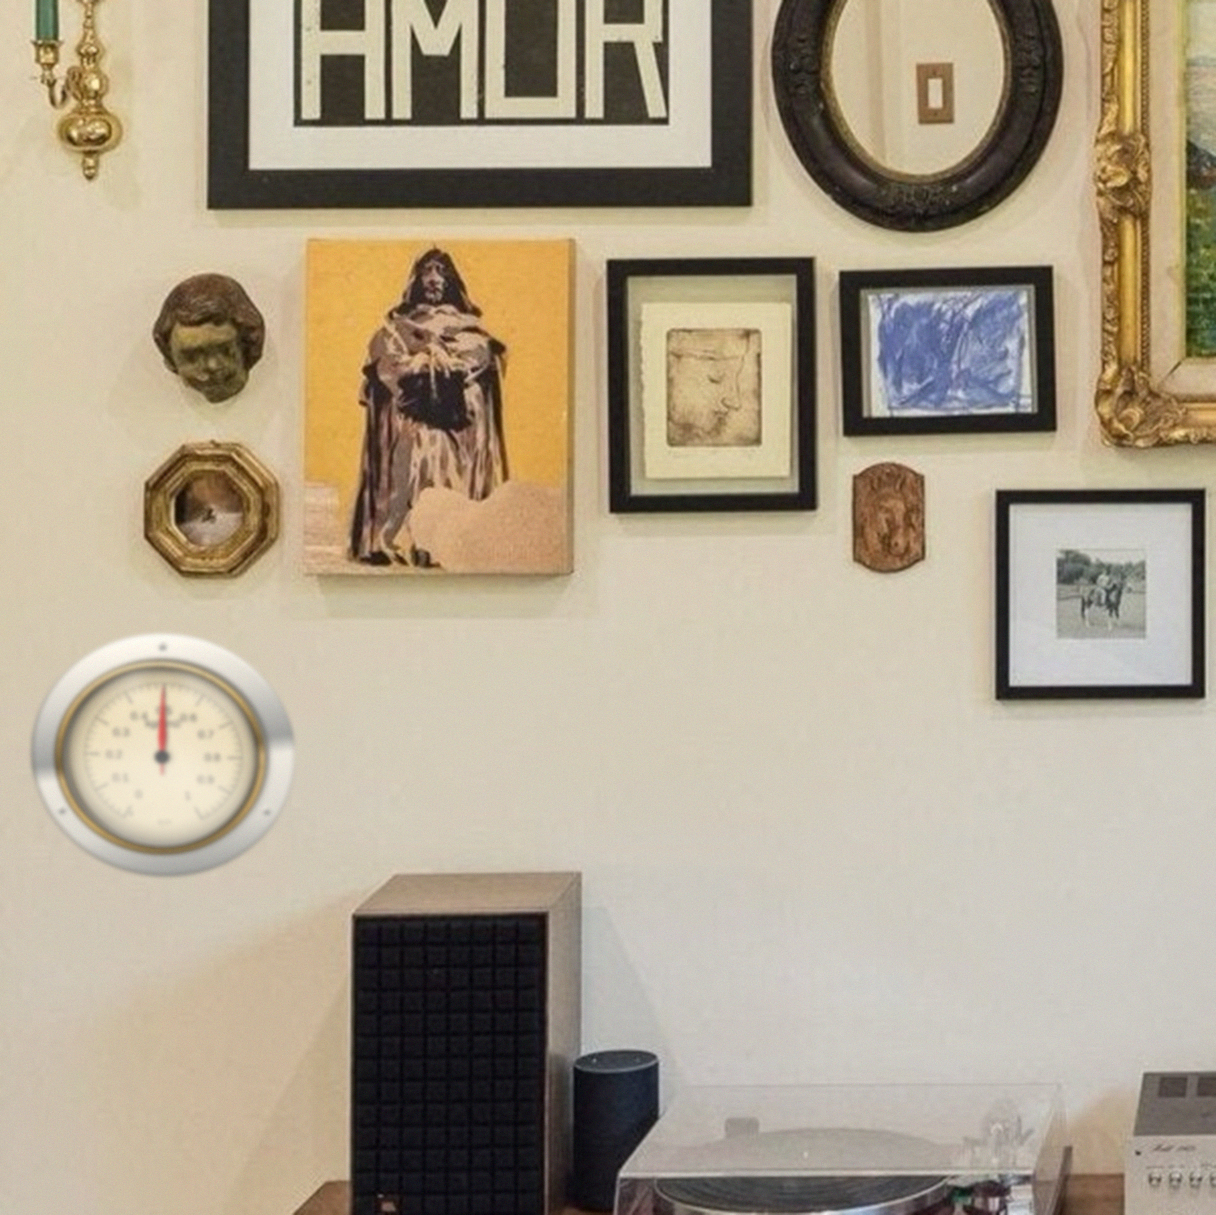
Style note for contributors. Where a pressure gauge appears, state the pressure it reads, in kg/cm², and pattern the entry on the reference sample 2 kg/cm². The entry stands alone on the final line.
0.5 kg/cm²
